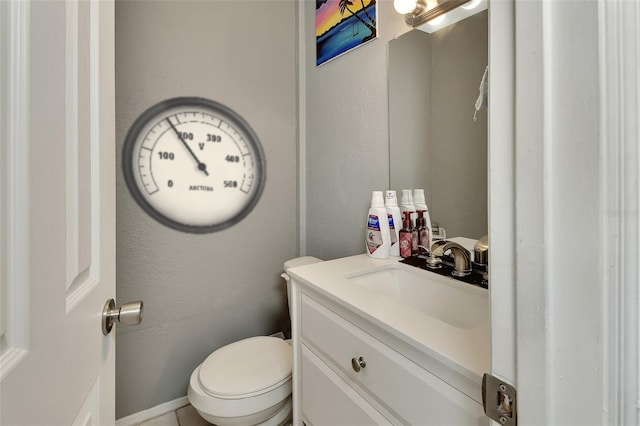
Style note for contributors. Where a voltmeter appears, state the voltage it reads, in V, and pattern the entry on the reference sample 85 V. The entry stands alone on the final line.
180 V
